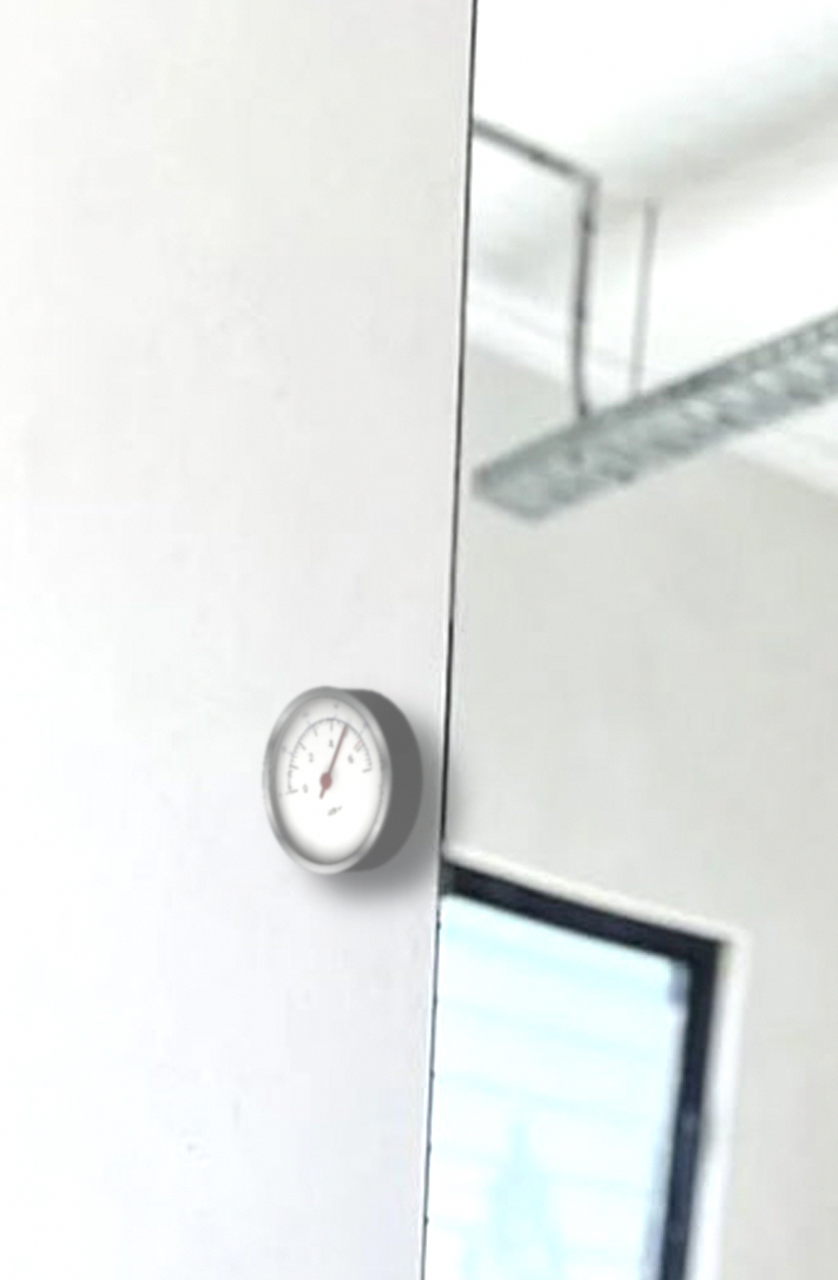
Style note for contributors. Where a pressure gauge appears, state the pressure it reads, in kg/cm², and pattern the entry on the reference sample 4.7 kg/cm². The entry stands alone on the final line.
5 kg/cm²
